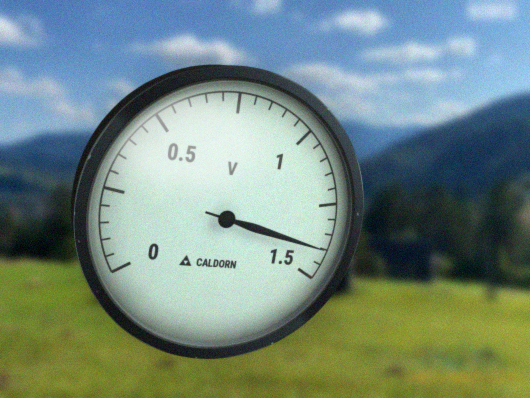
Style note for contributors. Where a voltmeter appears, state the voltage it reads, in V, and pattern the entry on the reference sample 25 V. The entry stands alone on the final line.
1.4 V
